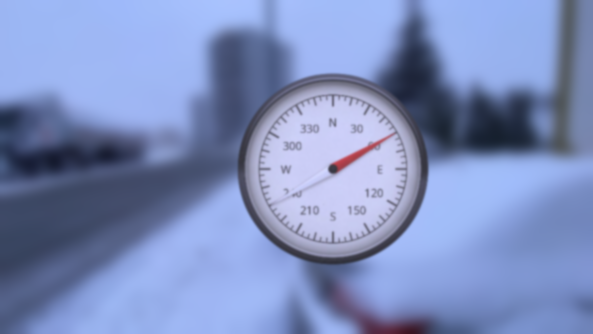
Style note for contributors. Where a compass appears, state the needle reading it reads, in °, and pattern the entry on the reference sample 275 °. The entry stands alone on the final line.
60 °
